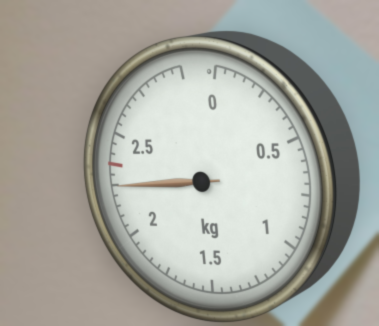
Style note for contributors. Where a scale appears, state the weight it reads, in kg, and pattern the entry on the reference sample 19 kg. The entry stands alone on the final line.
2.25 kg
